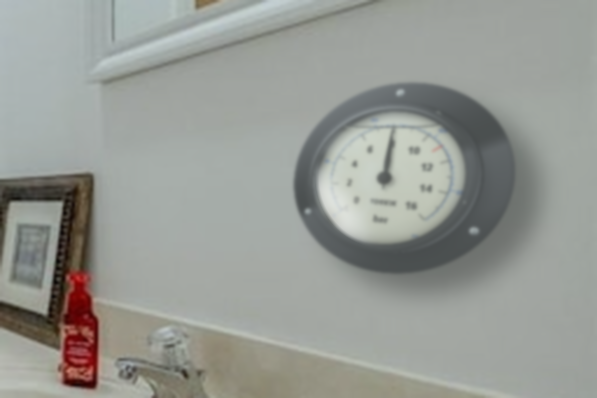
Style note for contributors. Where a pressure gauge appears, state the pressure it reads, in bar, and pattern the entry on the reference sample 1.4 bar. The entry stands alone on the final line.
8 bar
